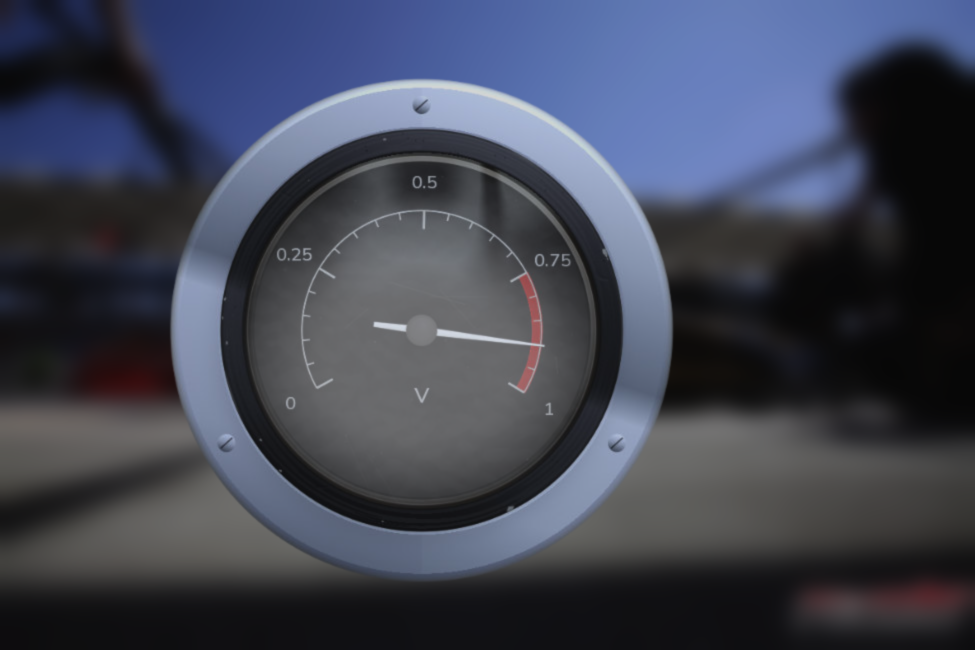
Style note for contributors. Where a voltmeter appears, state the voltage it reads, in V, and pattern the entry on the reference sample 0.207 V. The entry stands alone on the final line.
0.9 V
